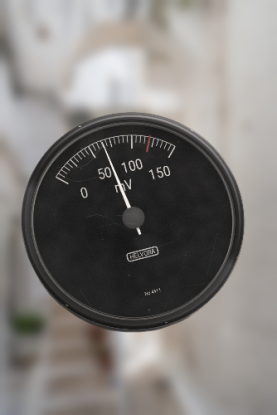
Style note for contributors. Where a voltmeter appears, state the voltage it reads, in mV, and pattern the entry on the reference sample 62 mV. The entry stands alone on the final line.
65 mV
